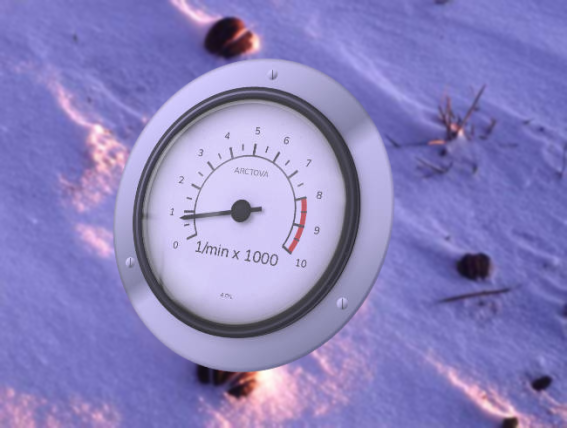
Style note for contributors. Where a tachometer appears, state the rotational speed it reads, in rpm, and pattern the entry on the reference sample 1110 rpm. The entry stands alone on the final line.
750 rpm
